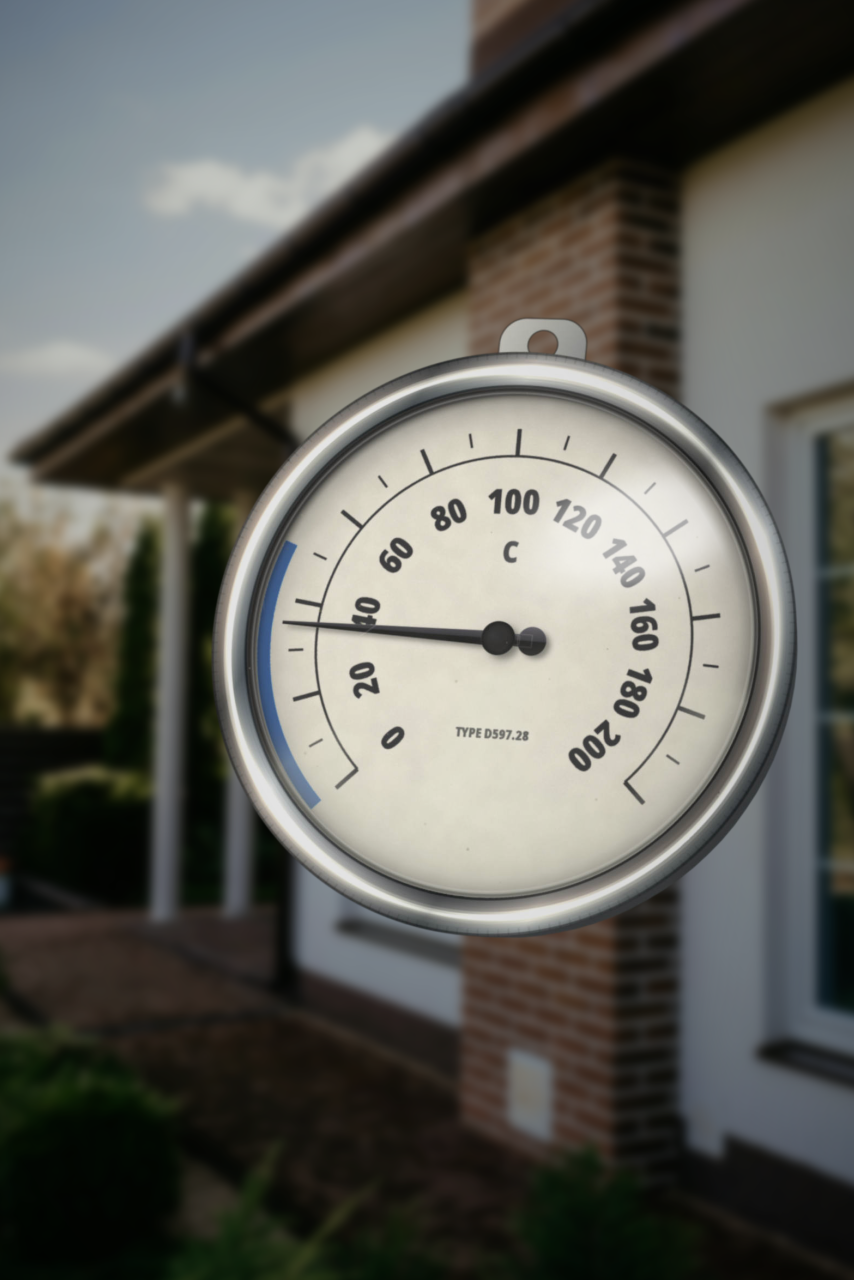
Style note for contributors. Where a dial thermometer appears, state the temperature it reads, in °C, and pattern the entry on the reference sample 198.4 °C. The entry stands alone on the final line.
35 °C
